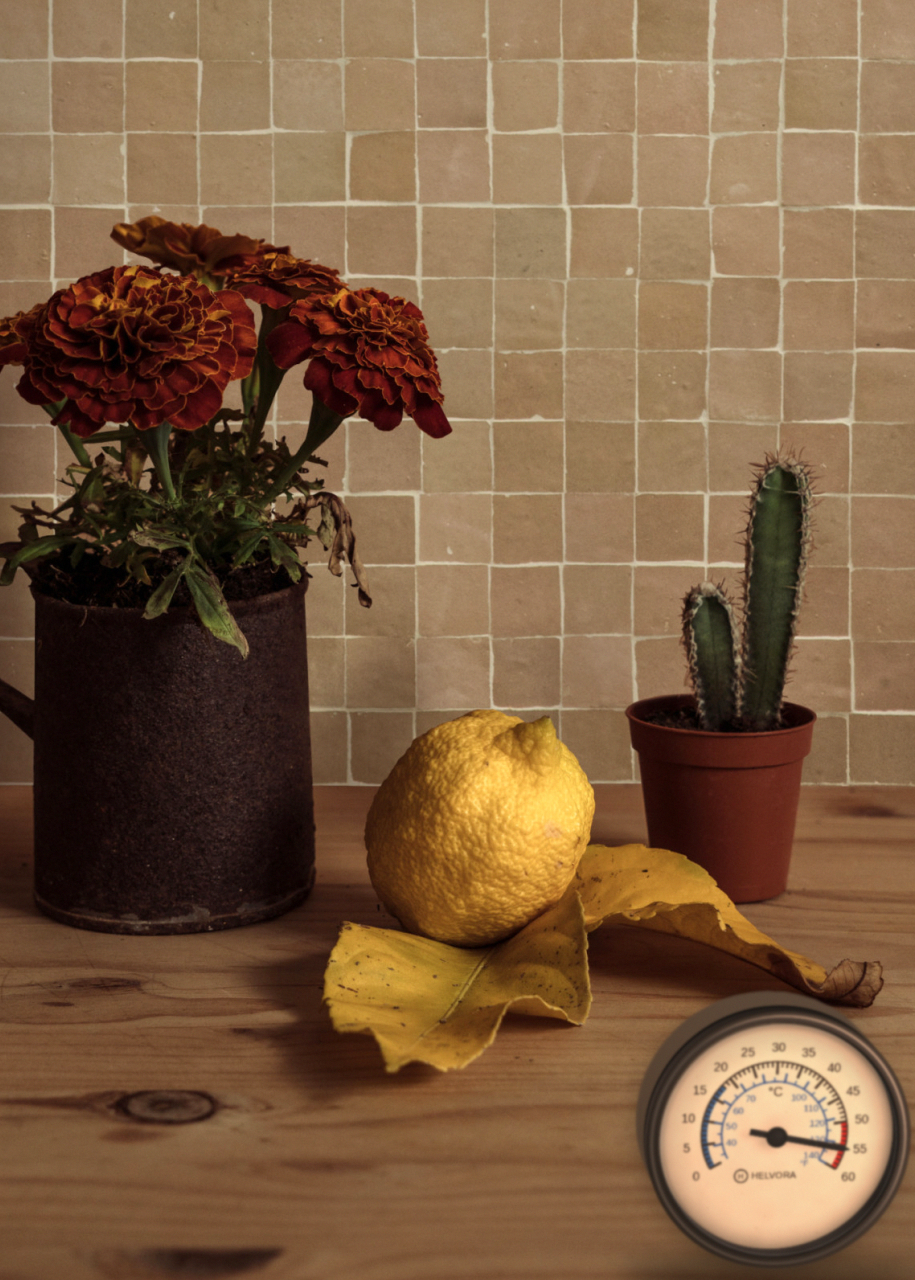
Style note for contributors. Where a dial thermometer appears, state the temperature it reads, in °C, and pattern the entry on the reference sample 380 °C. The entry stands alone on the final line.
55 °C
